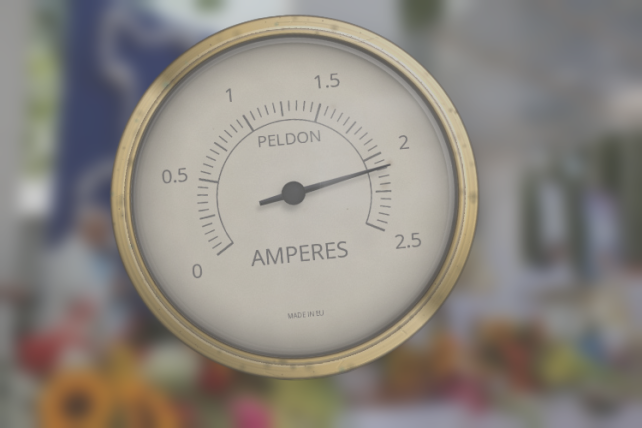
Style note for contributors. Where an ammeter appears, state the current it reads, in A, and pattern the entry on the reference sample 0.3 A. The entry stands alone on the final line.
2.1 A
